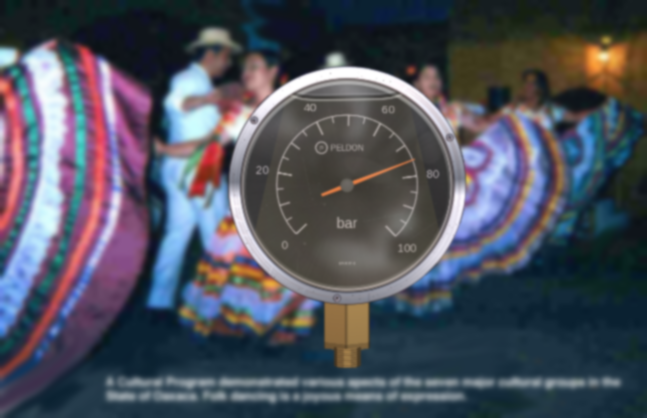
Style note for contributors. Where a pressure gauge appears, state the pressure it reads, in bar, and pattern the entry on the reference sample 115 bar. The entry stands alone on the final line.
75 bar
